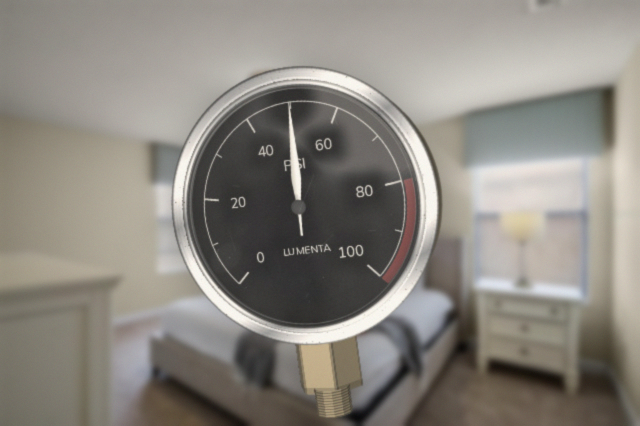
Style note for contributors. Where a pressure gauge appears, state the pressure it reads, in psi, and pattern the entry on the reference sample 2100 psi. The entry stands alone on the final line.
50 psi
